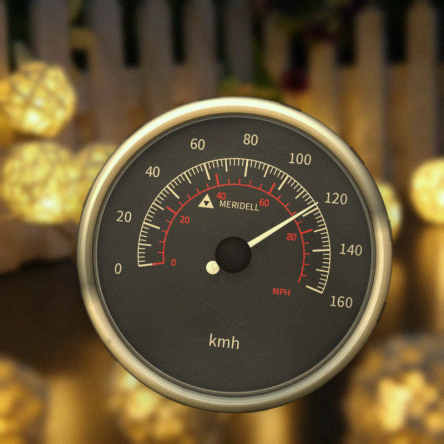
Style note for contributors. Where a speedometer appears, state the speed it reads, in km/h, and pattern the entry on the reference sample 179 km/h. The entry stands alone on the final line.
118 km/h
